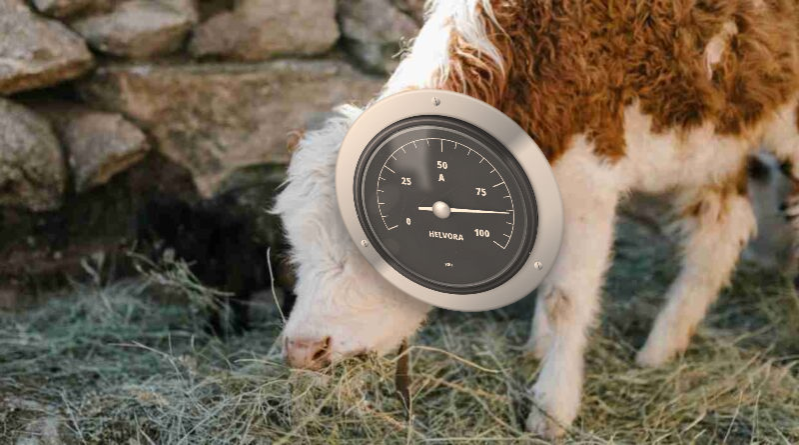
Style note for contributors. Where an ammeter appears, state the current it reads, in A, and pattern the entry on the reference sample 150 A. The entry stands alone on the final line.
85 A
